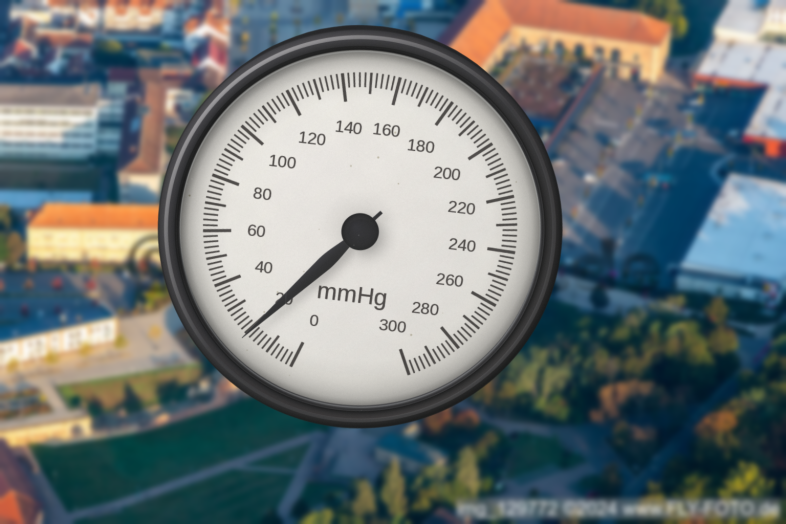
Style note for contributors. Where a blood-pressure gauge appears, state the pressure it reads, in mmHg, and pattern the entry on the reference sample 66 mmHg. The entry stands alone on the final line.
20 mmHg
